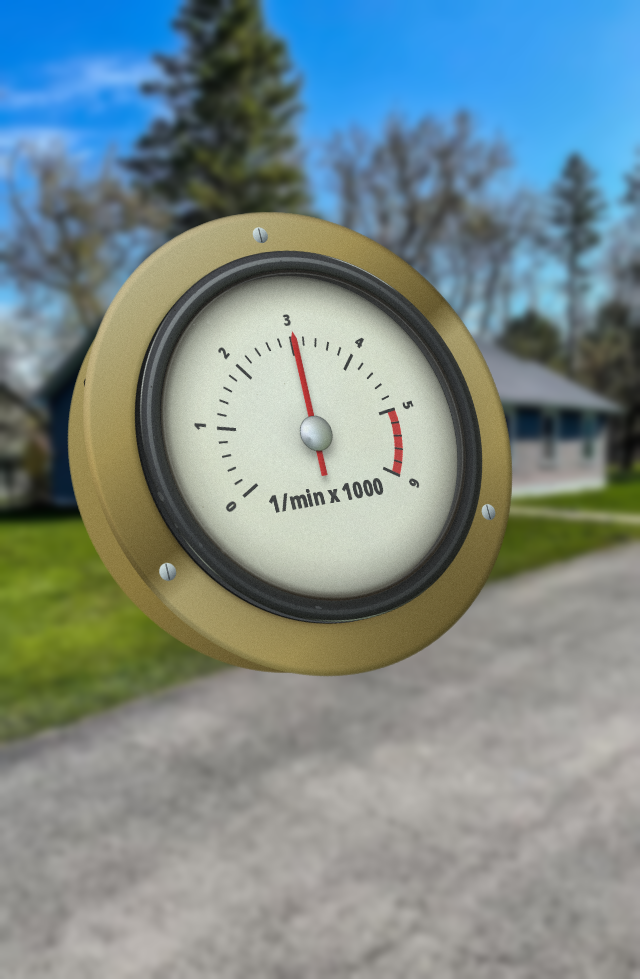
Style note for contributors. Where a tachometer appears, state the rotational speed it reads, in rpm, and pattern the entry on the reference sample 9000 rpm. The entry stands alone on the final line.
3000 rpm
